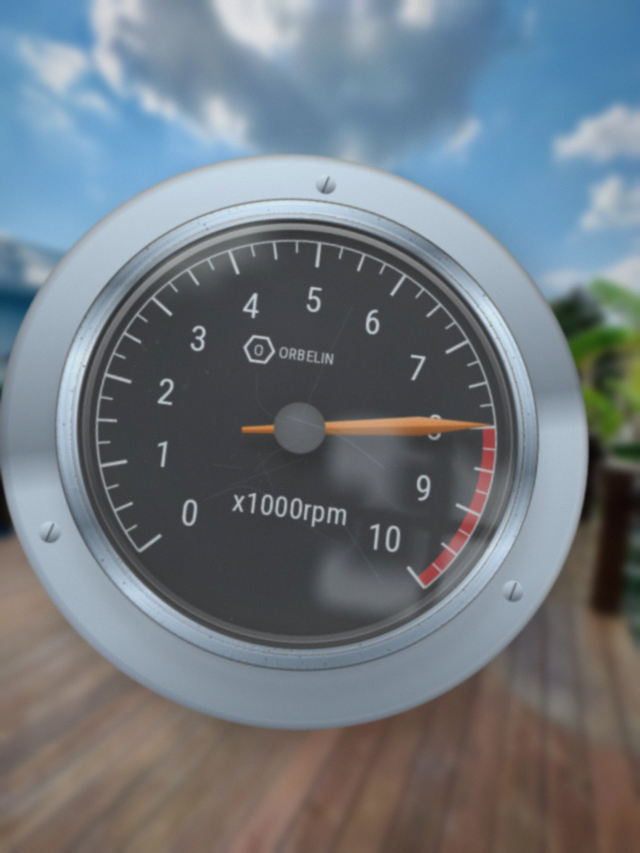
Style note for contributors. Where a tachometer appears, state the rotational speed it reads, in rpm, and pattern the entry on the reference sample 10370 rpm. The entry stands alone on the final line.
8000 rpm
